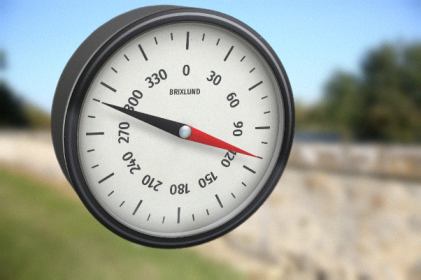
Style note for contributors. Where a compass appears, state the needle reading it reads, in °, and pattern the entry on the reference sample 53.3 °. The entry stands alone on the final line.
110 °
